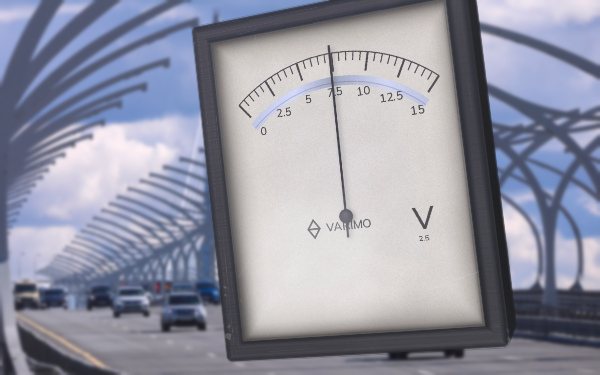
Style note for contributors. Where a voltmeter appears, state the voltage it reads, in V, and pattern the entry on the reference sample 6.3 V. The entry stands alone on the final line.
7.5 V
